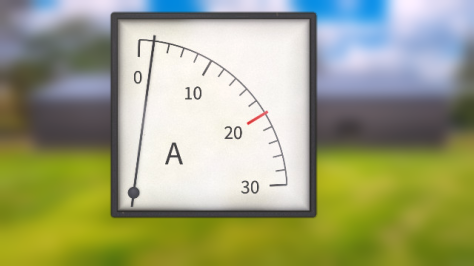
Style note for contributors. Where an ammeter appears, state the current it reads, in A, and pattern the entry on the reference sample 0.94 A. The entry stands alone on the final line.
2 A
